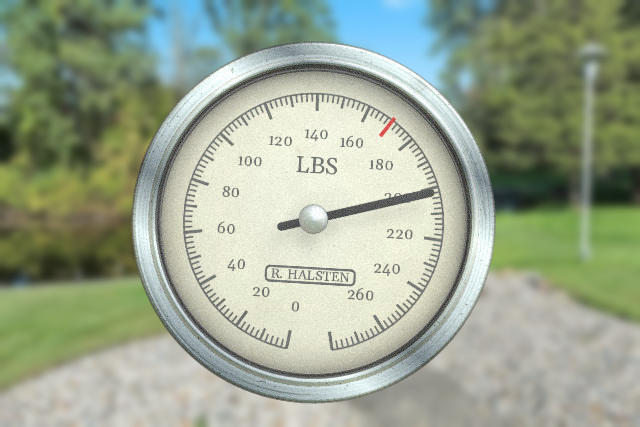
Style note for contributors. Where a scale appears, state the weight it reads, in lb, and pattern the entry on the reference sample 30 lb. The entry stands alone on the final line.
202 lb
